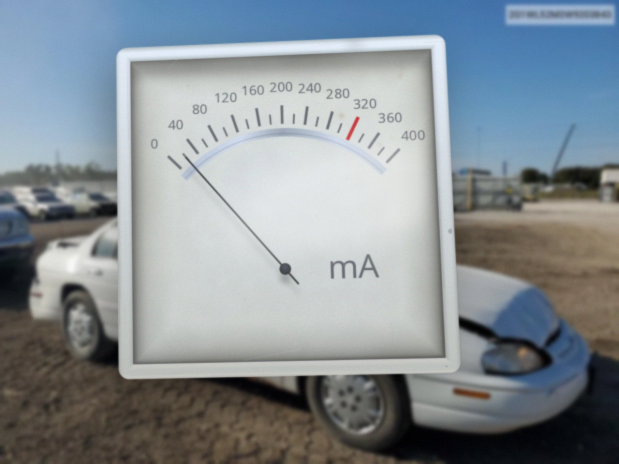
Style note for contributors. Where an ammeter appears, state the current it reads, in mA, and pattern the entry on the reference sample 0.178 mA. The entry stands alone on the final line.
20 mA
